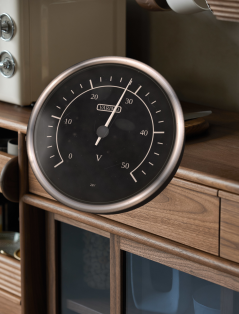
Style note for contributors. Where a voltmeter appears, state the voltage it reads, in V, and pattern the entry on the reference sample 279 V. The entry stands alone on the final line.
28 V
